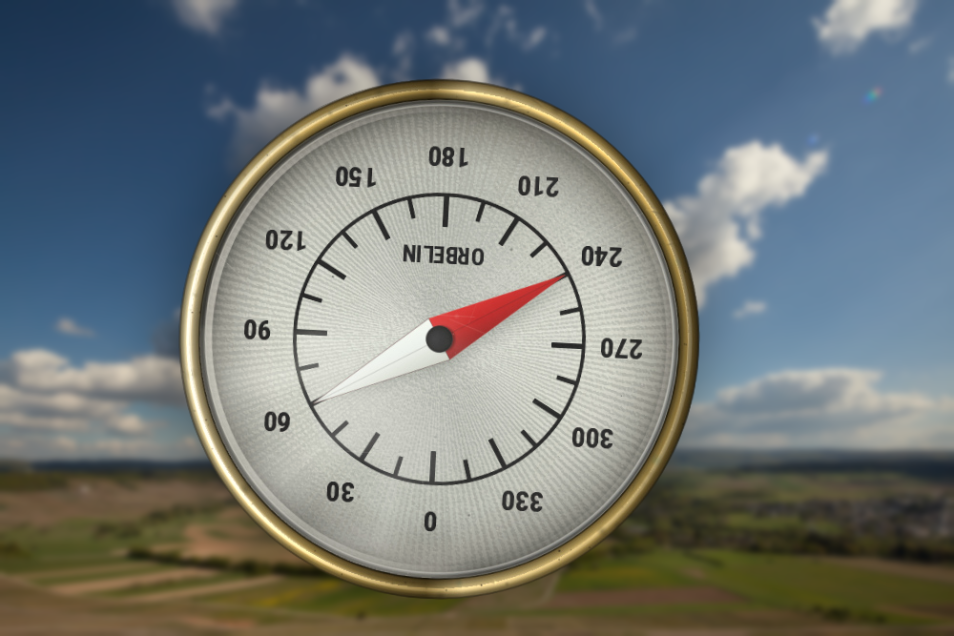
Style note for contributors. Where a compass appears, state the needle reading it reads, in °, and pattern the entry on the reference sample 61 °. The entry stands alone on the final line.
240 °
